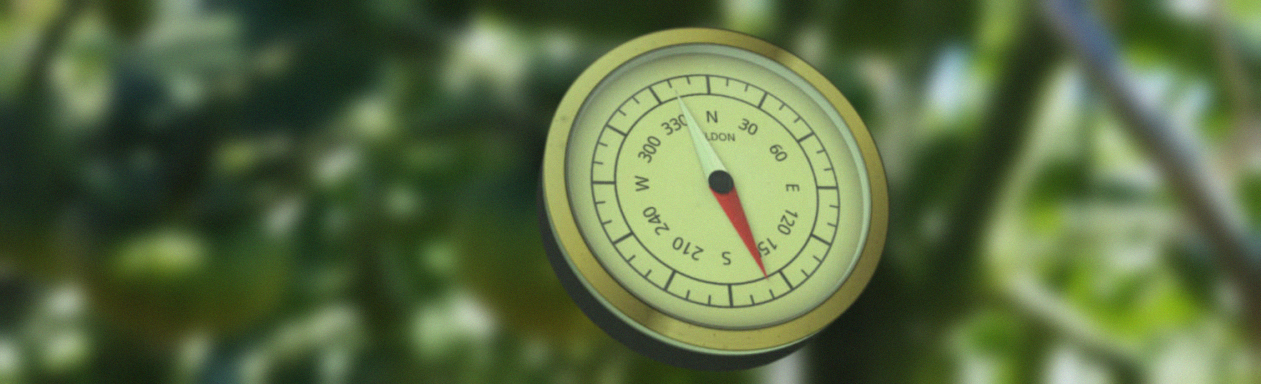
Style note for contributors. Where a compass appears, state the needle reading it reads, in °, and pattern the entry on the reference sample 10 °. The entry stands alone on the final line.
160 °
